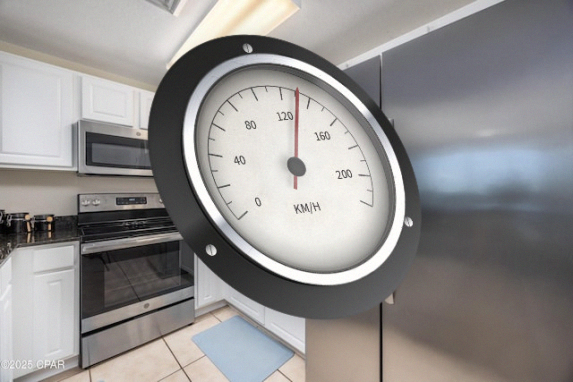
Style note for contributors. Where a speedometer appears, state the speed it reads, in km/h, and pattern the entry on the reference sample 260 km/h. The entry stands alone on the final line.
130 km/h
